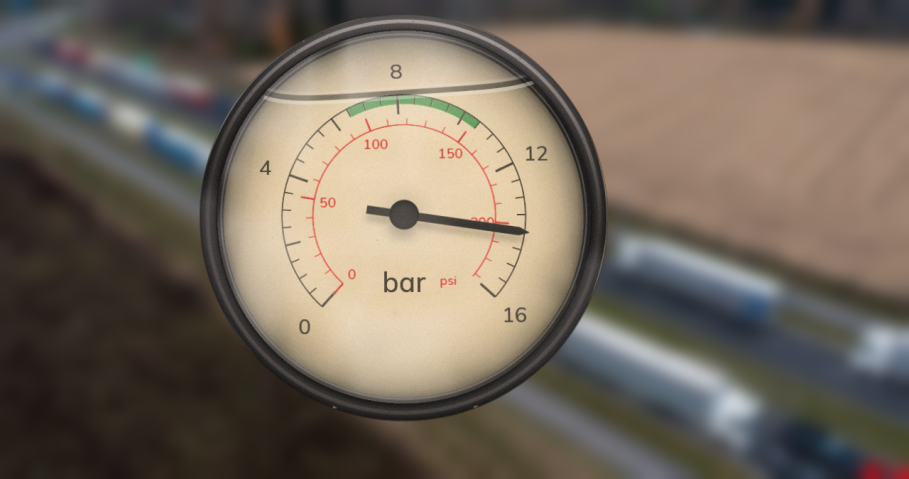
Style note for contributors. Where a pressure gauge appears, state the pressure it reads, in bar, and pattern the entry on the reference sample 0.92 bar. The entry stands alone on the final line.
14 bar
